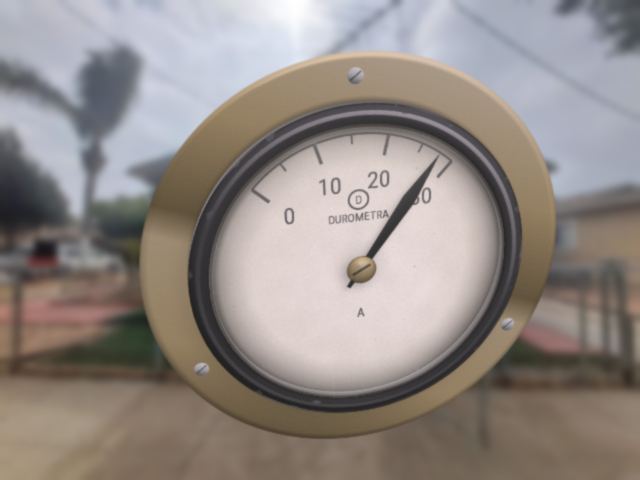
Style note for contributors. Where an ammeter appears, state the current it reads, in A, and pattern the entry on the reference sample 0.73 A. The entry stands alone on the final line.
27.5 A
